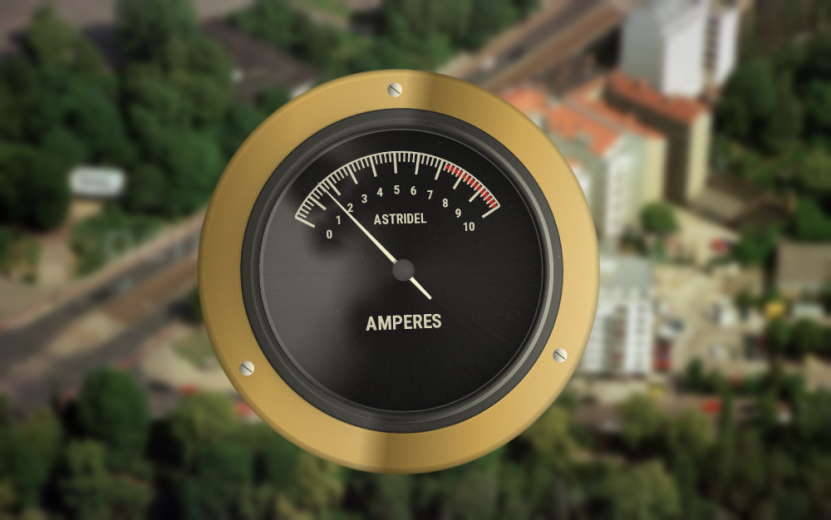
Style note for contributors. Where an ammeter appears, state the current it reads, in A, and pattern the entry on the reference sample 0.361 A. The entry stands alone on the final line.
1.6 A
